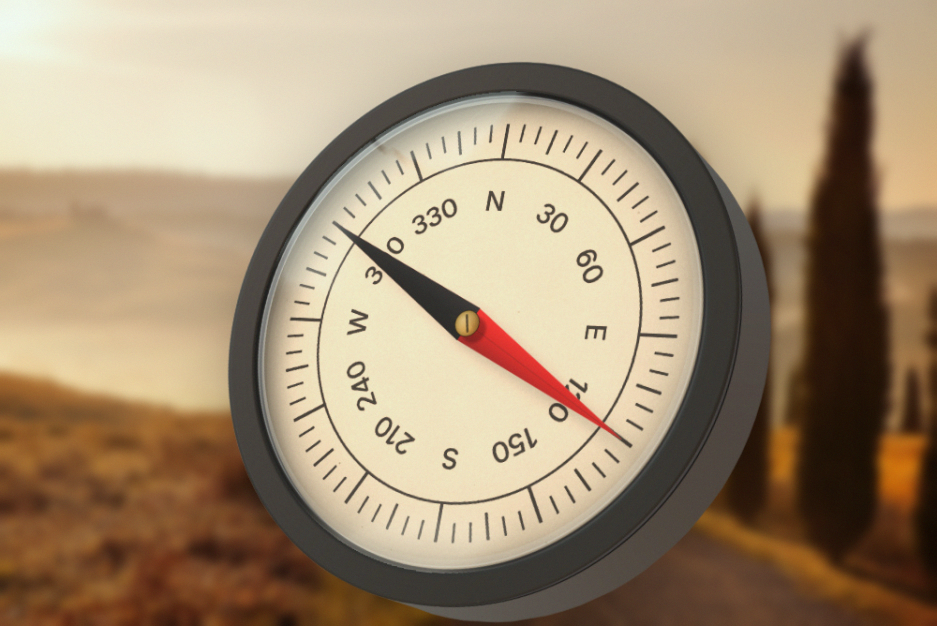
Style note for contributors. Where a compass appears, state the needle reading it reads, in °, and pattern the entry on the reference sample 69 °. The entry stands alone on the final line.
120 °
